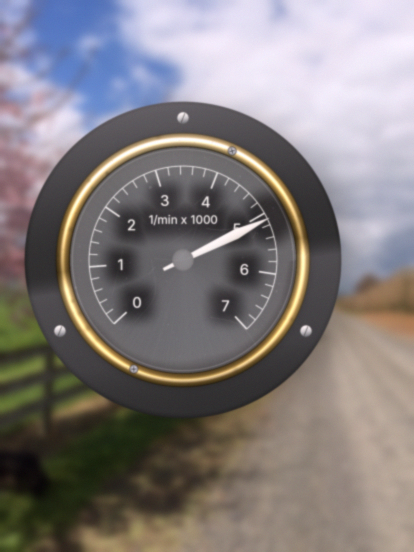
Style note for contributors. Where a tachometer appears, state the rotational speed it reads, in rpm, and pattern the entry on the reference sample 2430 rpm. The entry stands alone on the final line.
5100 rpm
